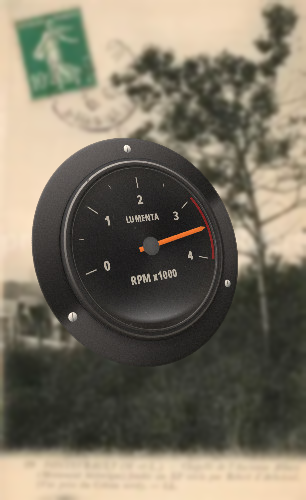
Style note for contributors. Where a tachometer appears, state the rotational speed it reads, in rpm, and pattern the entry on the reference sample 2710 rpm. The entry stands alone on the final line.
3500 rpm
